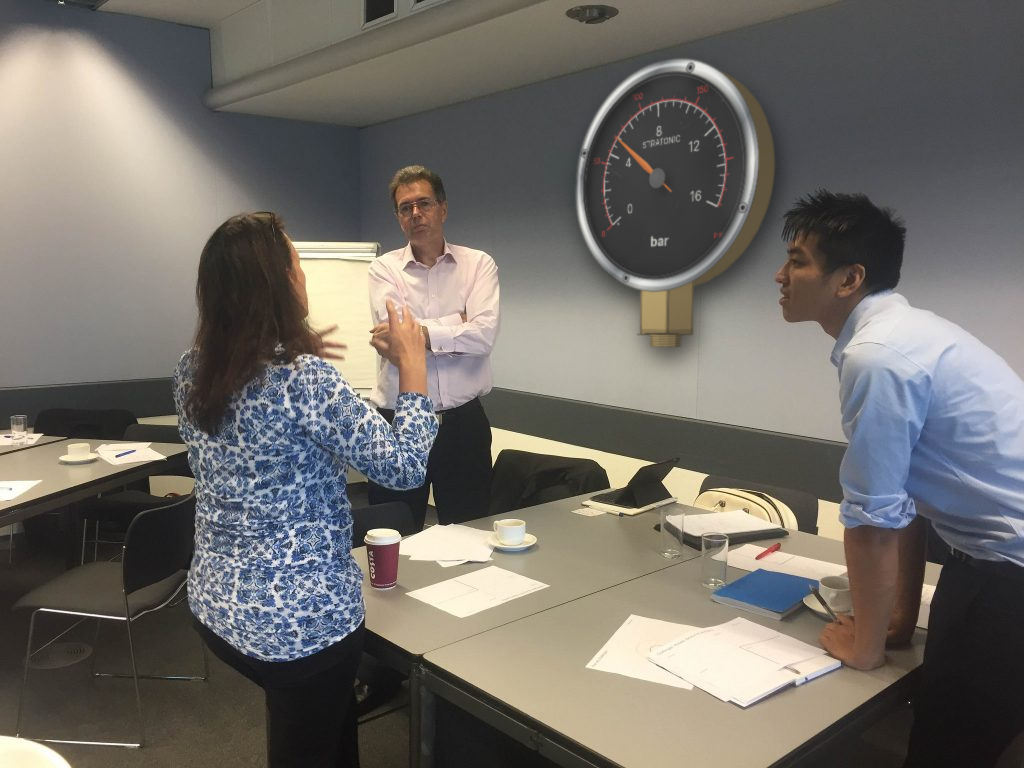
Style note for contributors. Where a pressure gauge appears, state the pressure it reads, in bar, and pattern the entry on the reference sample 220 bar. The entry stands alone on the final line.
5 bar
